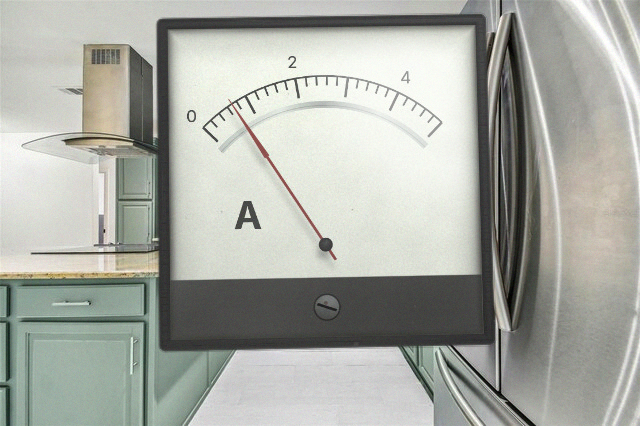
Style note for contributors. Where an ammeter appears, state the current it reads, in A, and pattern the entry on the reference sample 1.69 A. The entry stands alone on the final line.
0.7 A
